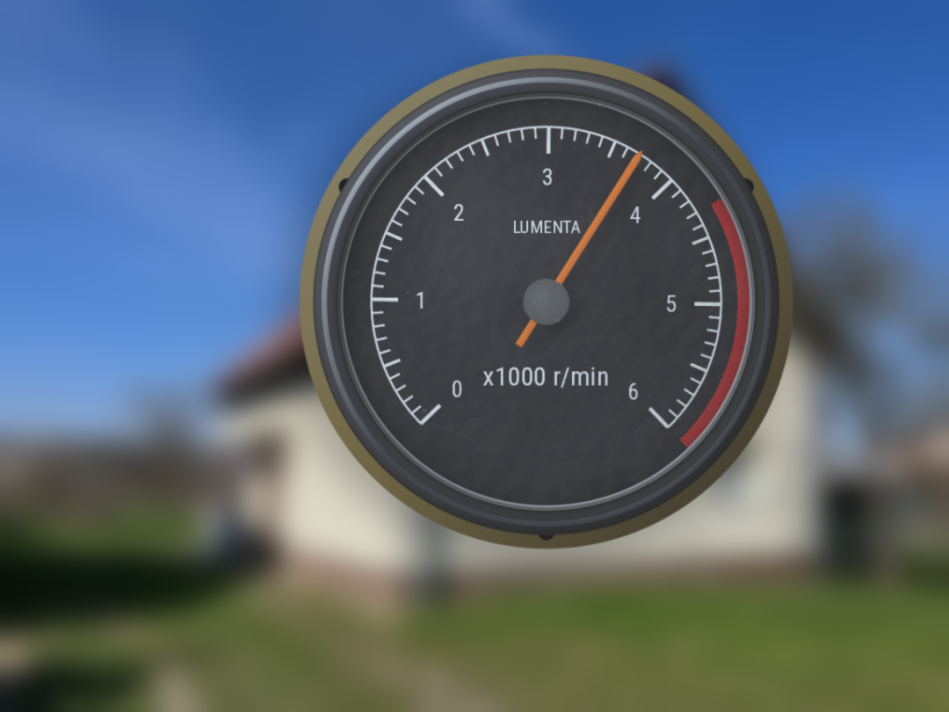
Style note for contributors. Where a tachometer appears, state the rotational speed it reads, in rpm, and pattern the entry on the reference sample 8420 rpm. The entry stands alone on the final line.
3700 rpm
